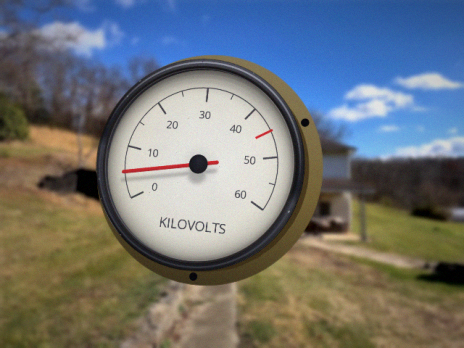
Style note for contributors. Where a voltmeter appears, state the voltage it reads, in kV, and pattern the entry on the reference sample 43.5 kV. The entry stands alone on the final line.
5 kV
